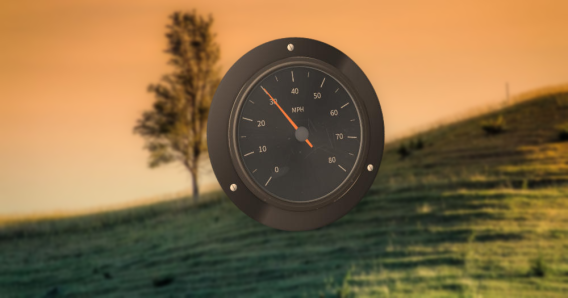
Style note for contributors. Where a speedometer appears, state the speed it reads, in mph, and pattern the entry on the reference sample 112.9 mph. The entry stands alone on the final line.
30 mph
